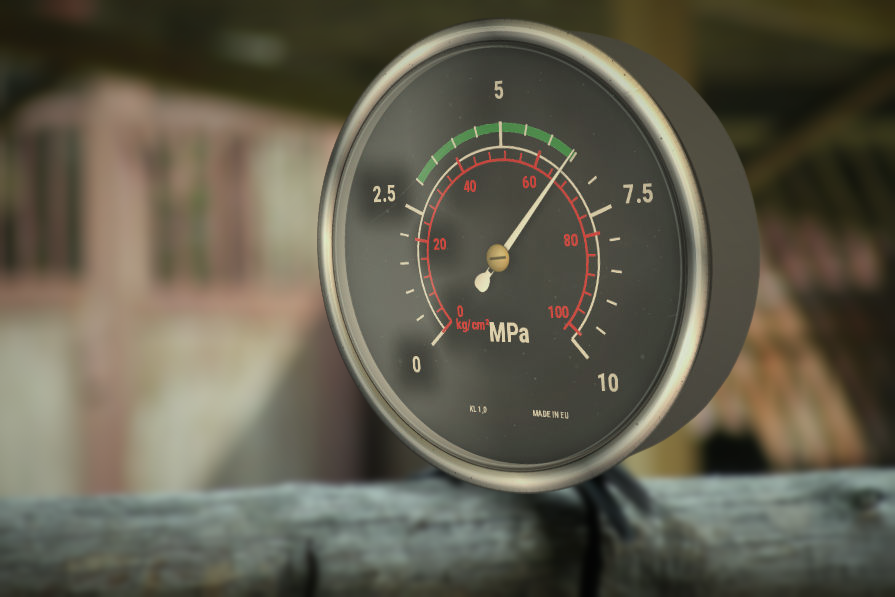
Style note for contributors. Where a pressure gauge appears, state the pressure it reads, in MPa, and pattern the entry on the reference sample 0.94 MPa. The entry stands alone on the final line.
6.5 MPa
